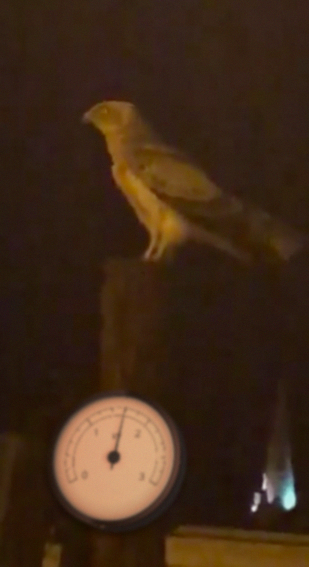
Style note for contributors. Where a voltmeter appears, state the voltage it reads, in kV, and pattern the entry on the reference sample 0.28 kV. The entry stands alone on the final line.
1.6 kV
